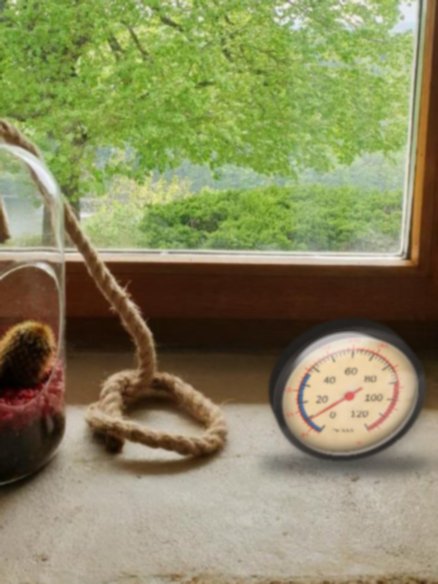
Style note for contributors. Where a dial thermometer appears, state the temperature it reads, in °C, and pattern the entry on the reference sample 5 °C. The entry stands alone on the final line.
10 °C
